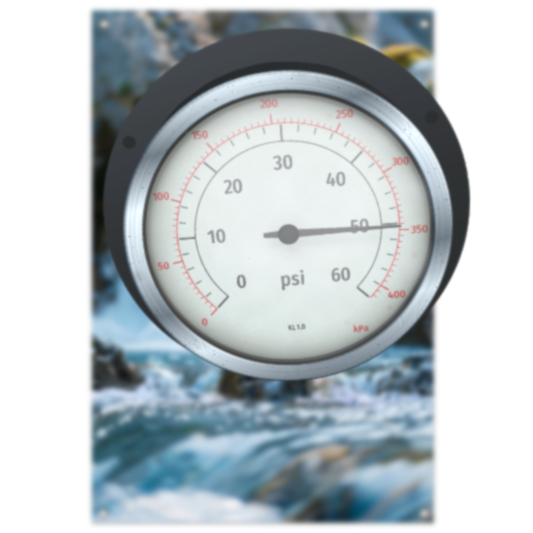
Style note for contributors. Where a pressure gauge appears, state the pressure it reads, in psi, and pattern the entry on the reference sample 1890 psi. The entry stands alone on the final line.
50 psi
